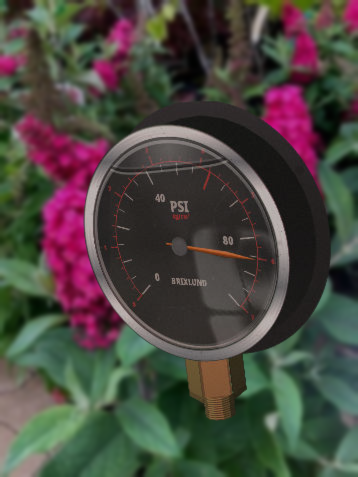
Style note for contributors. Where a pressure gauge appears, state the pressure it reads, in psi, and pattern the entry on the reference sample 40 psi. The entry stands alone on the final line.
85 psi
